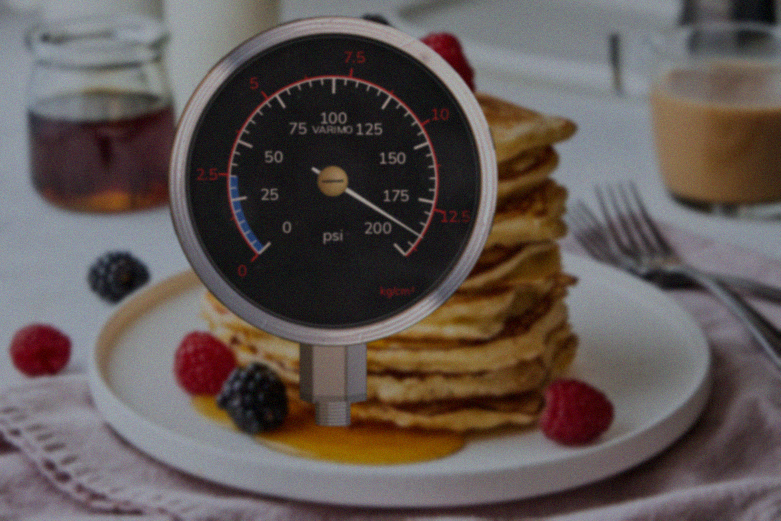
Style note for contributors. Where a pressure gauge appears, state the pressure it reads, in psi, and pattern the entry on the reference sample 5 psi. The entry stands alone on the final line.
190 psi
